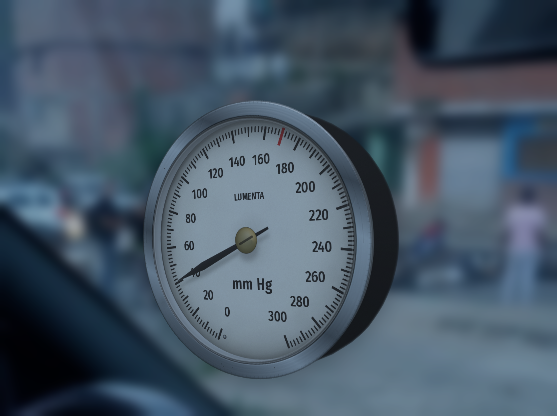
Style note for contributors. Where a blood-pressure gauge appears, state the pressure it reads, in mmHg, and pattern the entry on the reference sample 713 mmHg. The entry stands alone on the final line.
40 mmHg
